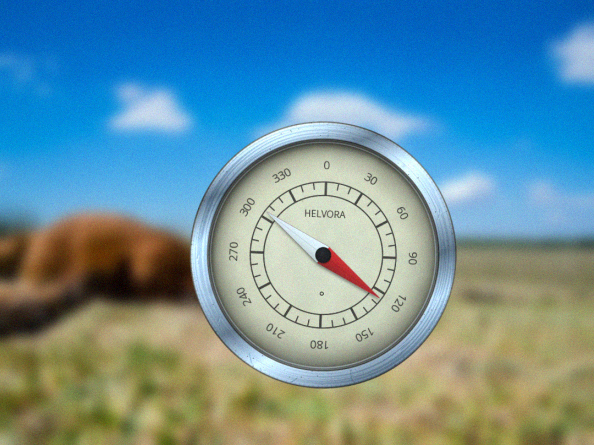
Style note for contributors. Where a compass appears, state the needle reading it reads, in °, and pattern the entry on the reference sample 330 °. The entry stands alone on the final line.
125 °
